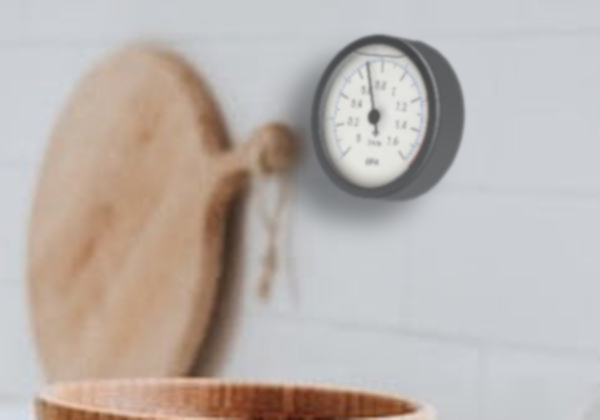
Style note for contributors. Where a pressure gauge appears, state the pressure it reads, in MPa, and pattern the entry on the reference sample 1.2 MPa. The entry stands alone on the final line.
0.7 MPa
